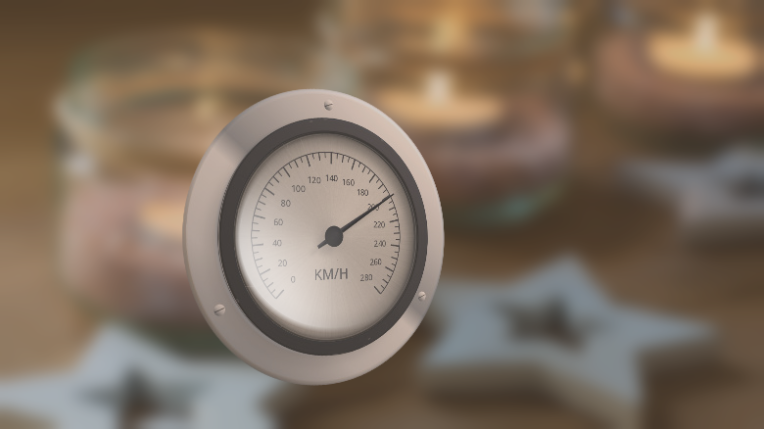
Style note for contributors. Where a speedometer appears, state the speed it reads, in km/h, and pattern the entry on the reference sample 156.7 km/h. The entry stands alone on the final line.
200 km/h
